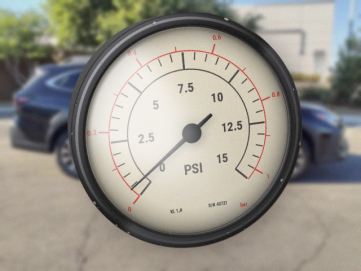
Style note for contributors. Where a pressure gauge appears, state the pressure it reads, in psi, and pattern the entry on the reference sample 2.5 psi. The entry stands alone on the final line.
0.5 psi
